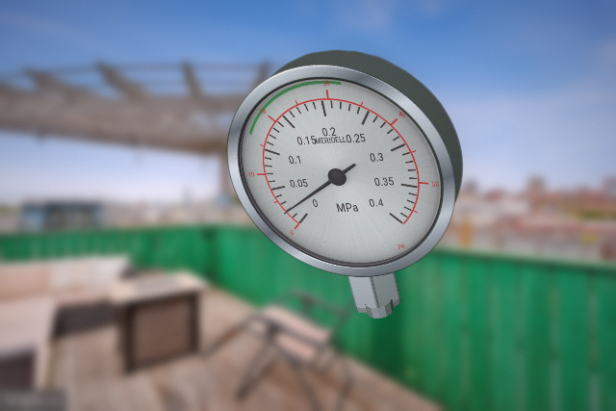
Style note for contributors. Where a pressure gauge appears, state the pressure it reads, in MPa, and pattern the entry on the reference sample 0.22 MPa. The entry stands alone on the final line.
0.02 MPa
